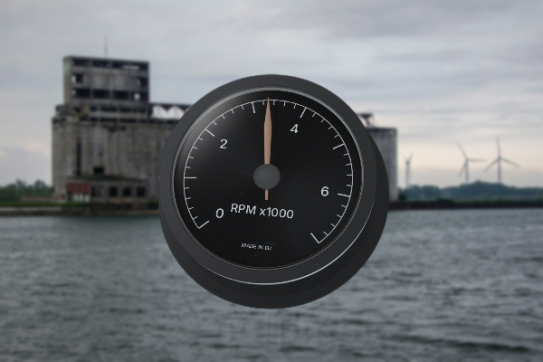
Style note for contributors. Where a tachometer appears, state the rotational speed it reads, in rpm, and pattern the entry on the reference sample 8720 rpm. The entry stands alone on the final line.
3300 rpm
